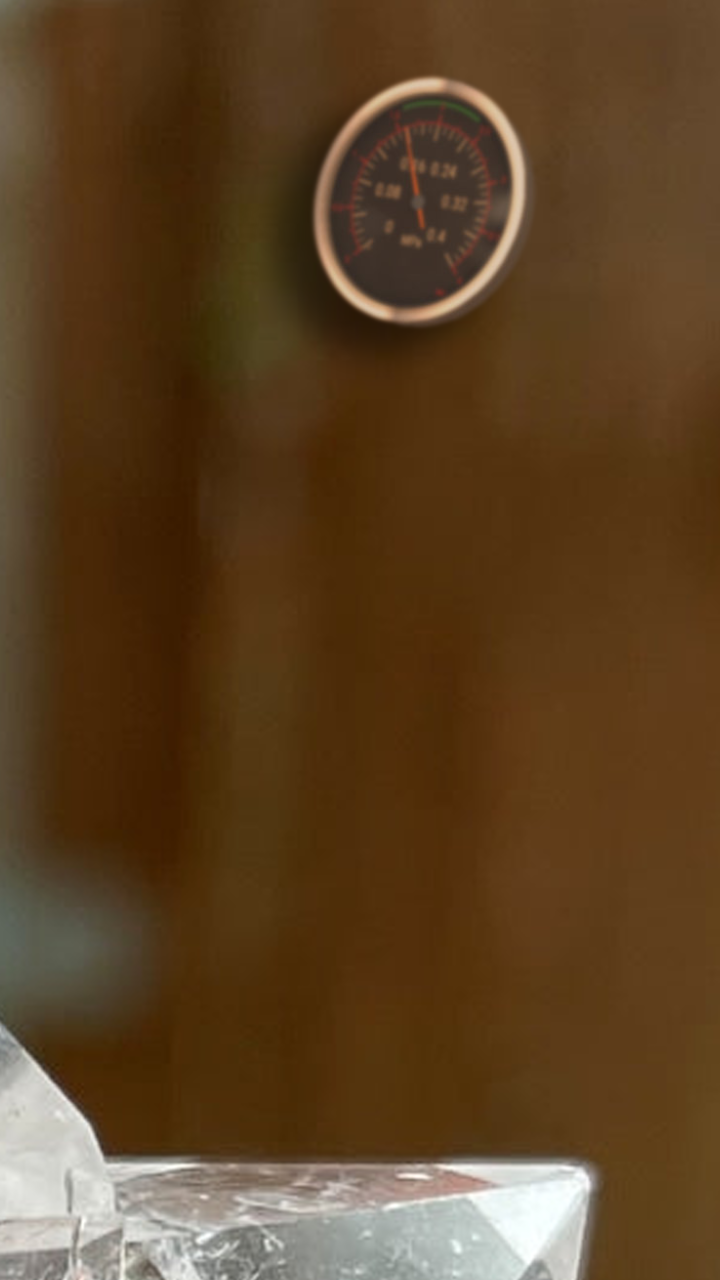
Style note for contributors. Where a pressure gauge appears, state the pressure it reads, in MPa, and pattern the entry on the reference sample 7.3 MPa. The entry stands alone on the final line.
0.16 MPa
